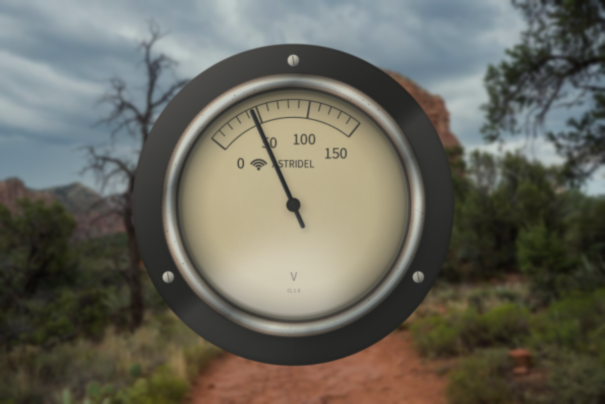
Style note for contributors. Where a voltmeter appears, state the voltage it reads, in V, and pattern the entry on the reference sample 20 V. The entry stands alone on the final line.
45 V
